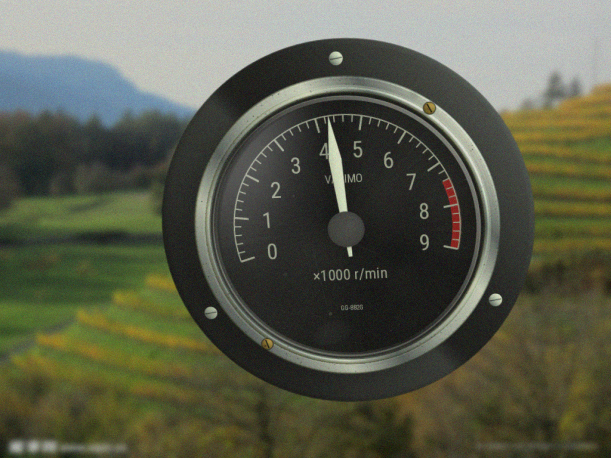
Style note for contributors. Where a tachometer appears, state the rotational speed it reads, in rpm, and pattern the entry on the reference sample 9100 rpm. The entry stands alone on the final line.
4300 rpm
